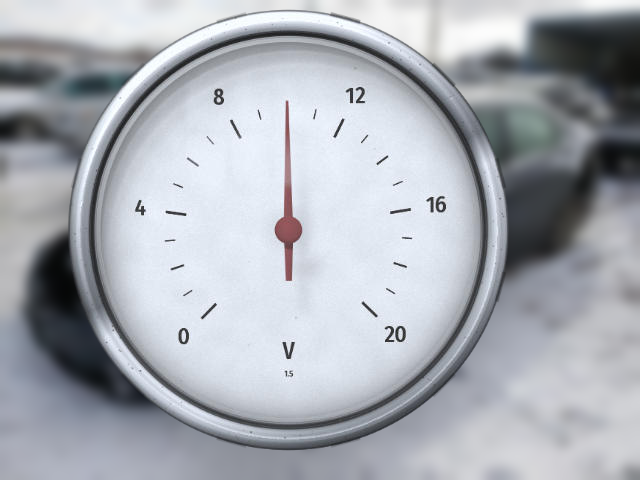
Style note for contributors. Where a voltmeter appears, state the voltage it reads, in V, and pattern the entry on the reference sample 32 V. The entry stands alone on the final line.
10 V
